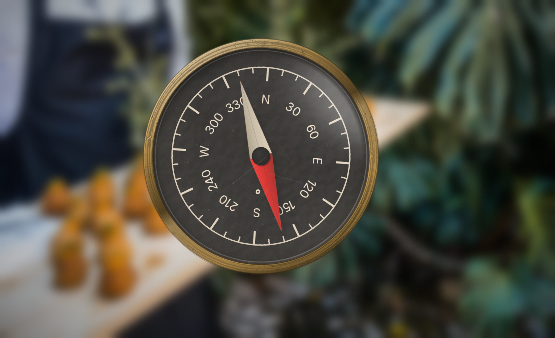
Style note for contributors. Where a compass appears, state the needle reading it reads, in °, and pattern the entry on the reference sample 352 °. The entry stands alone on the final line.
160 °
